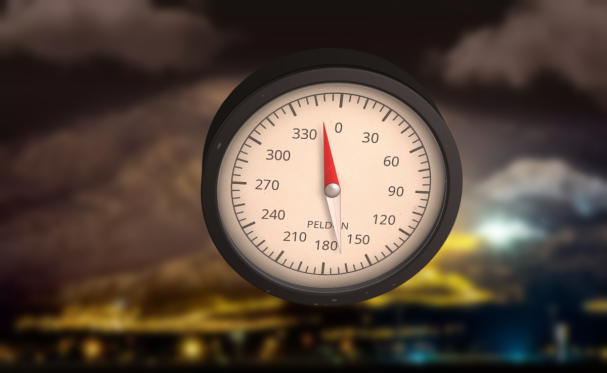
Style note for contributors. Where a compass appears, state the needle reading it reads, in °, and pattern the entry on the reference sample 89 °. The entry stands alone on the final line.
347.5 °
